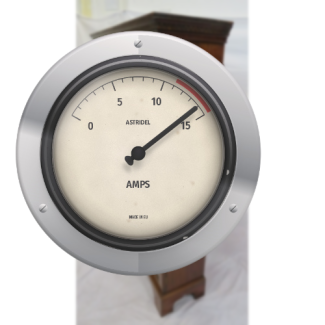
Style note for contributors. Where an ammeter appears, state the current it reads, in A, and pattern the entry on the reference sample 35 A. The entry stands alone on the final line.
14 A
